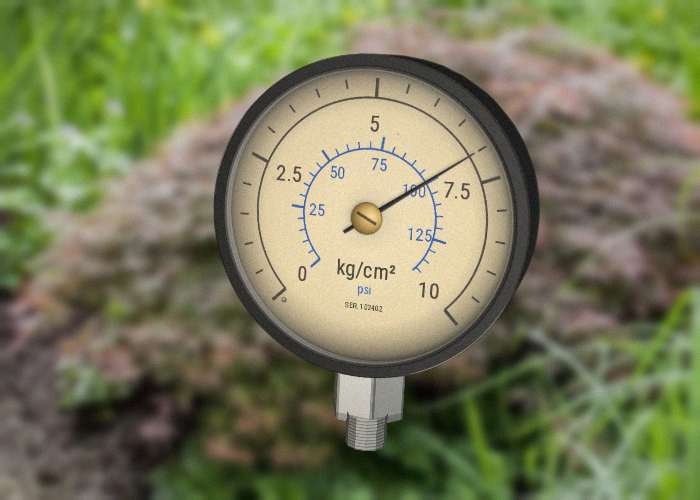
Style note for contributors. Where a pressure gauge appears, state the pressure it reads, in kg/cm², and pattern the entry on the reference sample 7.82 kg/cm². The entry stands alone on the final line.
7 kg/cm²
